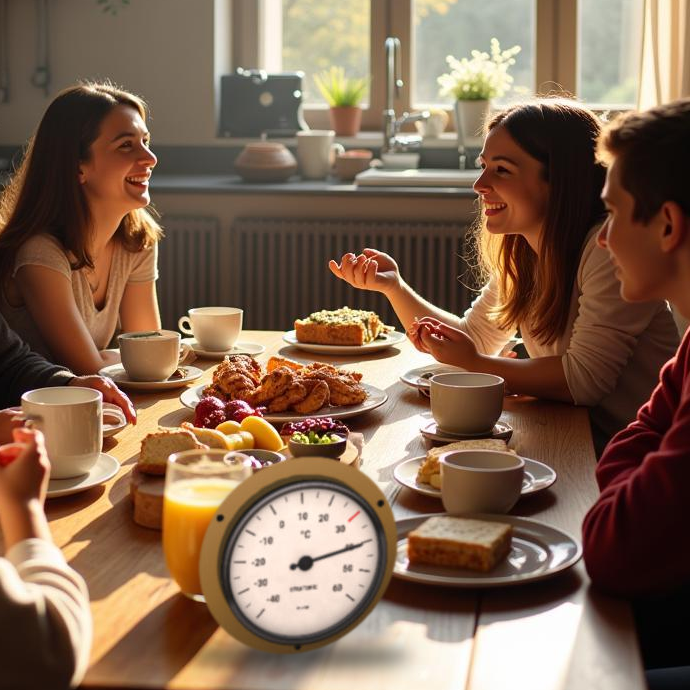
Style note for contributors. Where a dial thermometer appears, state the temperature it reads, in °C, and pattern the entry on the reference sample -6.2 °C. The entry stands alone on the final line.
40 °C
